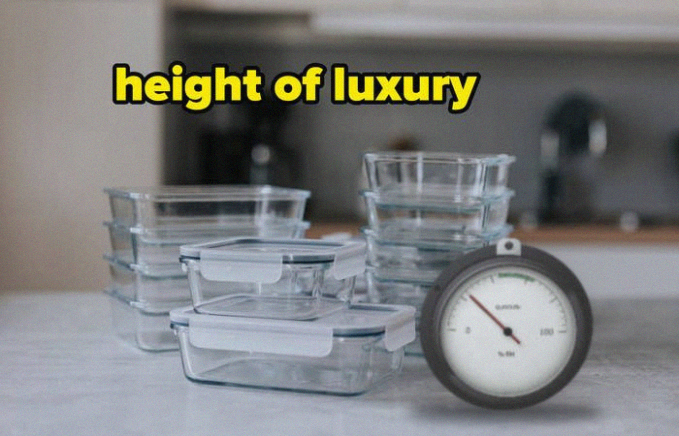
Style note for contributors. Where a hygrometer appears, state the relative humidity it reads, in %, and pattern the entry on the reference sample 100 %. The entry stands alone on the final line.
24 %
